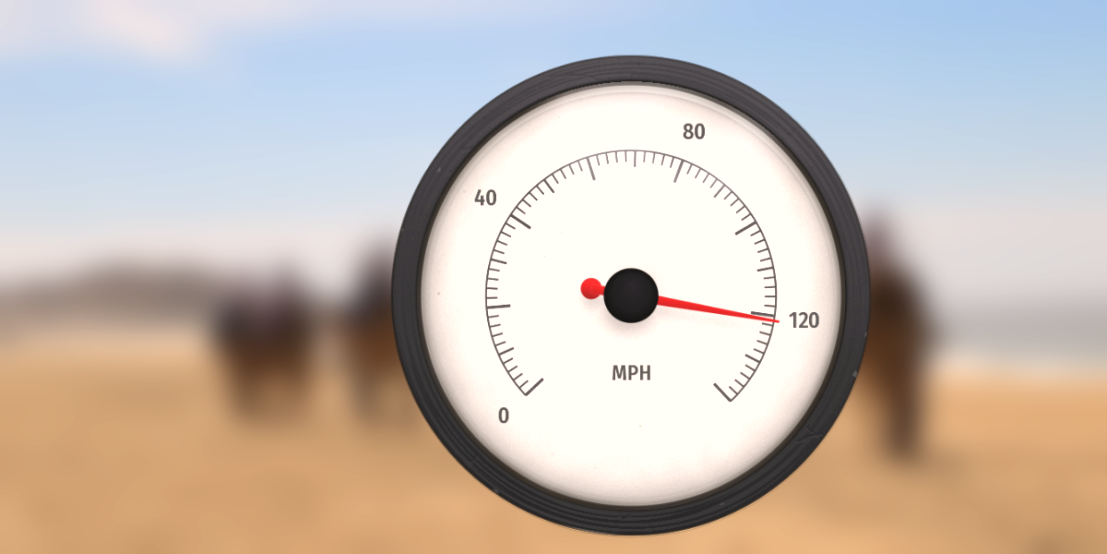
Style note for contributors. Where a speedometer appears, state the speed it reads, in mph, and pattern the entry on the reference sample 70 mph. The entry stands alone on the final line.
121 mph
